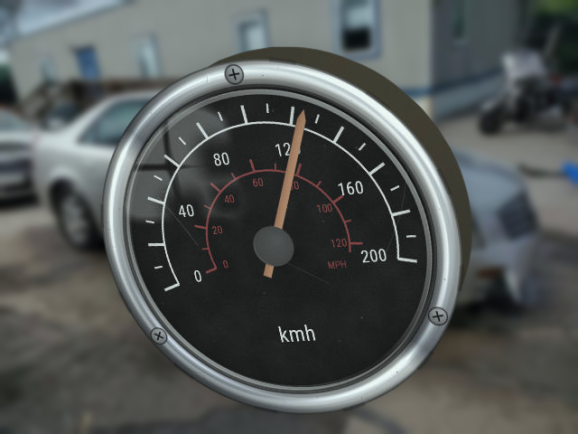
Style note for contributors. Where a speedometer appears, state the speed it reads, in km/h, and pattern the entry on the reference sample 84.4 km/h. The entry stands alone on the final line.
125 km/h
